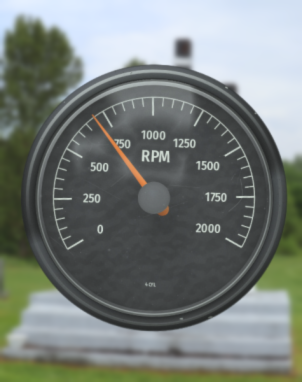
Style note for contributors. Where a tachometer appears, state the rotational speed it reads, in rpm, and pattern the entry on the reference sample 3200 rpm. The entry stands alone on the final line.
700 rpm
